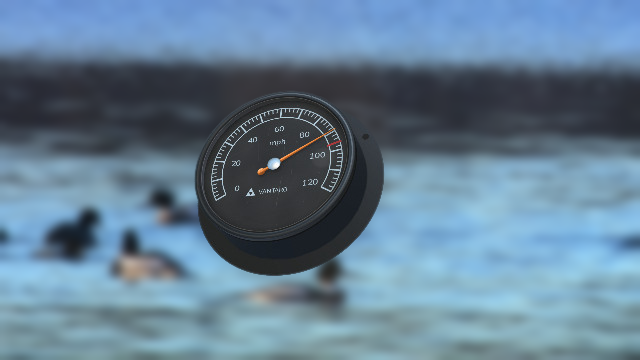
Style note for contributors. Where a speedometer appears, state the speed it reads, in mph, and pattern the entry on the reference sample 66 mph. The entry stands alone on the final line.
90 mph
